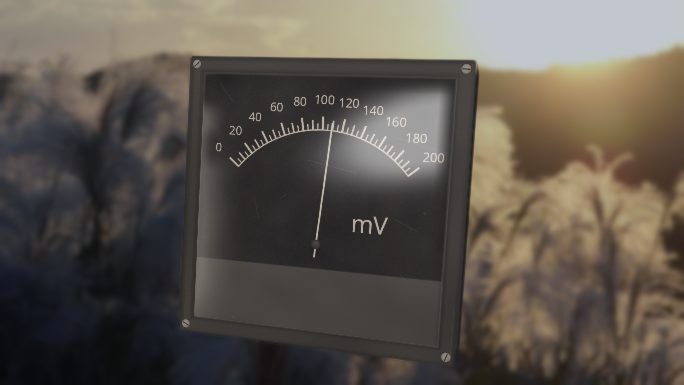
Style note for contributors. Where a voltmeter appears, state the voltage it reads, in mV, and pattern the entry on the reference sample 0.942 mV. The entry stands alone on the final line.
110 mV
